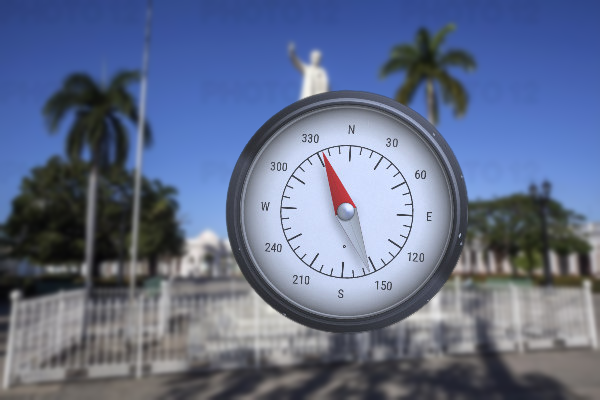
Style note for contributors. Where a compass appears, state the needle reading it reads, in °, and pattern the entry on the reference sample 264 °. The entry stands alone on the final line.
335 °
